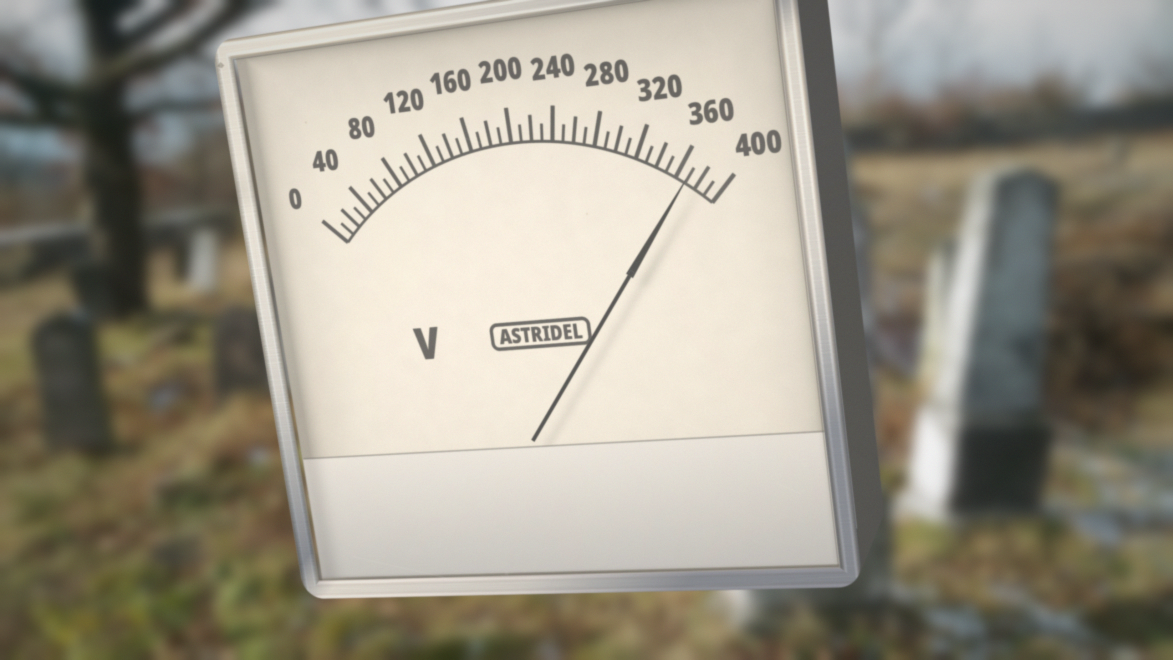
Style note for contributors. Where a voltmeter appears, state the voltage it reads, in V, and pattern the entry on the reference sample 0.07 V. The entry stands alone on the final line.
370 V
